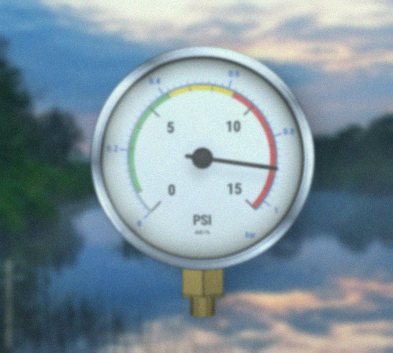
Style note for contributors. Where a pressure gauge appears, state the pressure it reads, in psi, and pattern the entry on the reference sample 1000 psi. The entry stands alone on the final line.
13 psi
